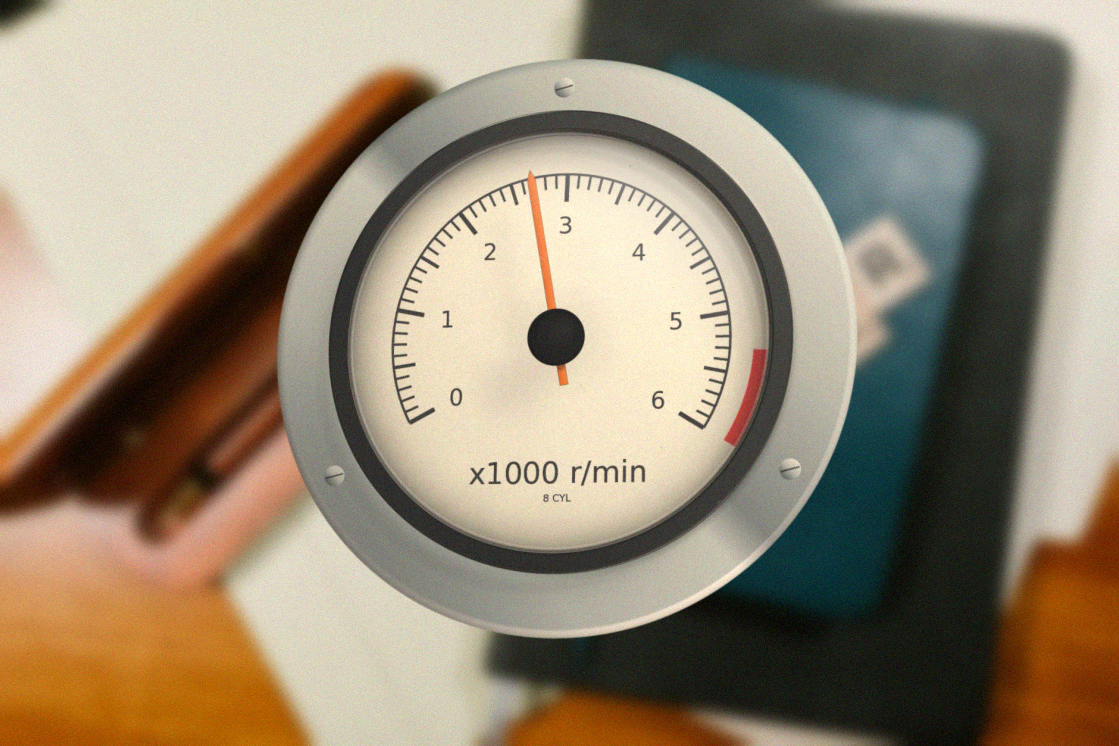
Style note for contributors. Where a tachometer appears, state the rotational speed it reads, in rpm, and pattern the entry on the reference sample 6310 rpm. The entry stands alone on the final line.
2700 rpm
